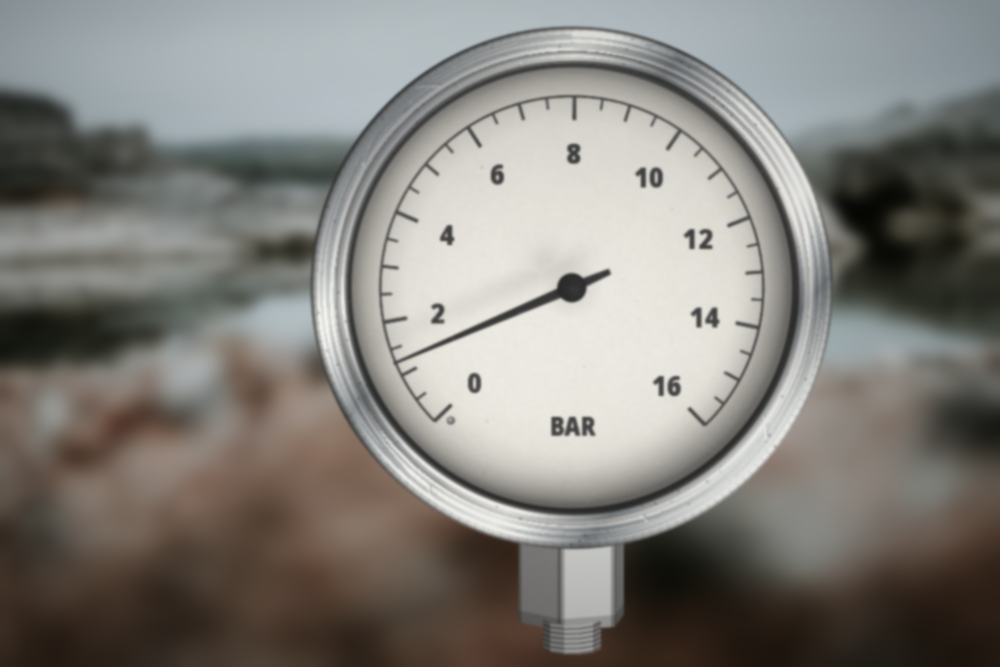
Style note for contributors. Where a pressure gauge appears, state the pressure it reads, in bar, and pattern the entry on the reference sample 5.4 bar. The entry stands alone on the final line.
1.25 bar
